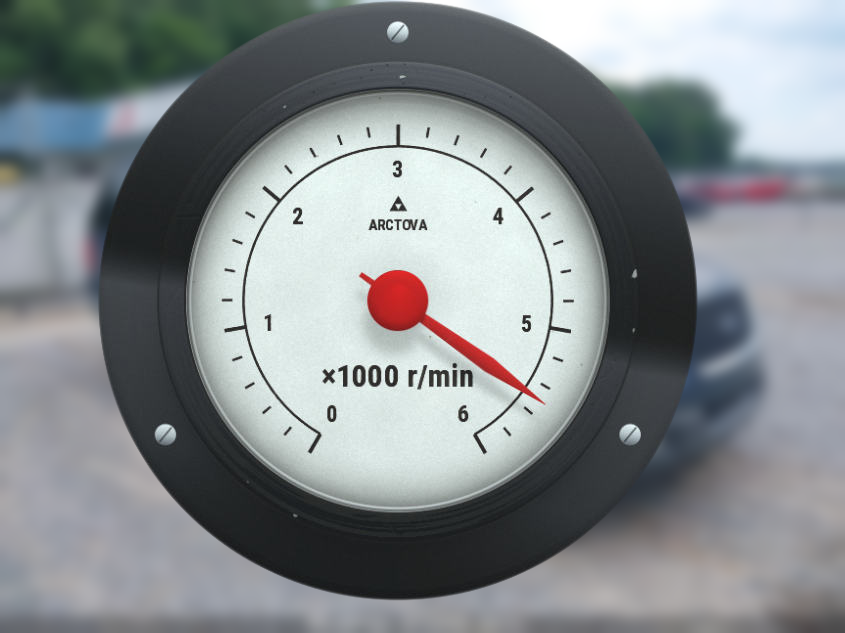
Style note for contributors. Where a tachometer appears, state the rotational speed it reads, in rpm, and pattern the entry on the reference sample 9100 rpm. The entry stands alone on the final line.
5500 rpm
